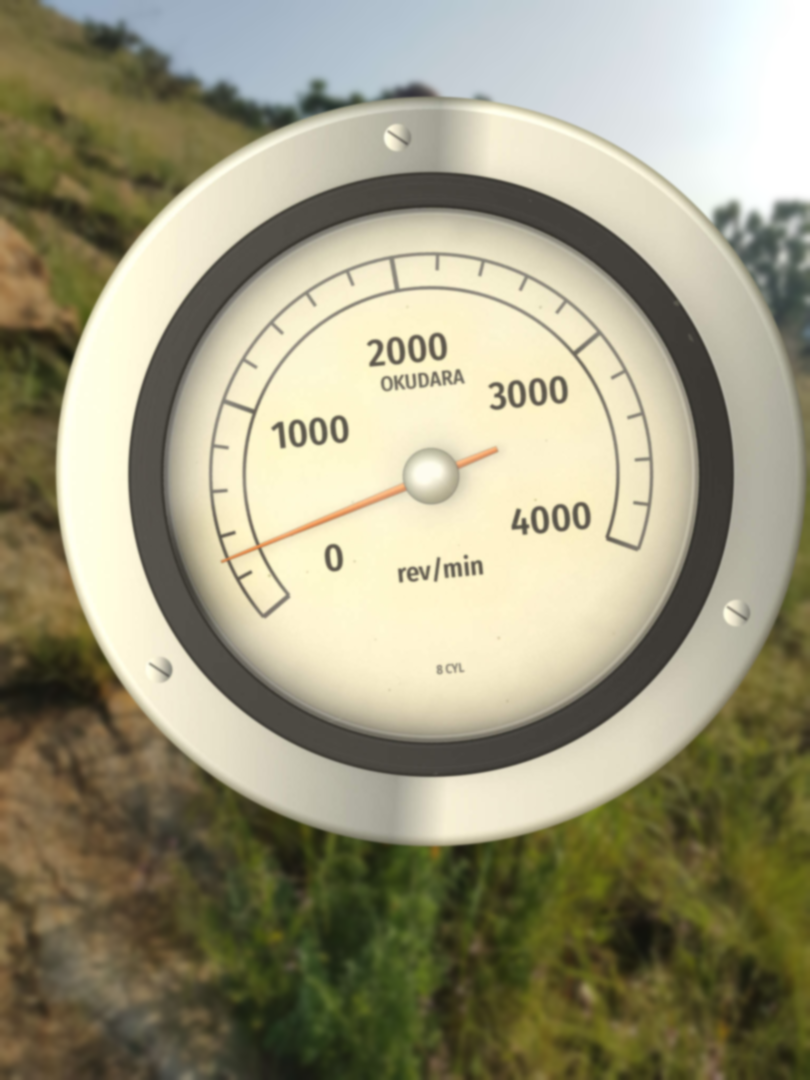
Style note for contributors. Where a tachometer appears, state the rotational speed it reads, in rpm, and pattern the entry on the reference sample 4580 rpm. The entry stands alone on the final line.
300 rpm
